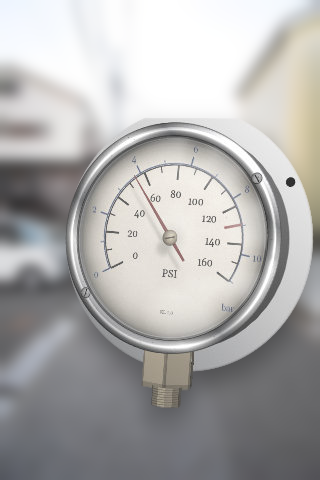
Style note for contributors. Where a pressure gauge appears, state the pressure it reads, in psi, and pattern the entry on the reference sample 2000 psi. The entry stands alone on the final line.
55 psi
